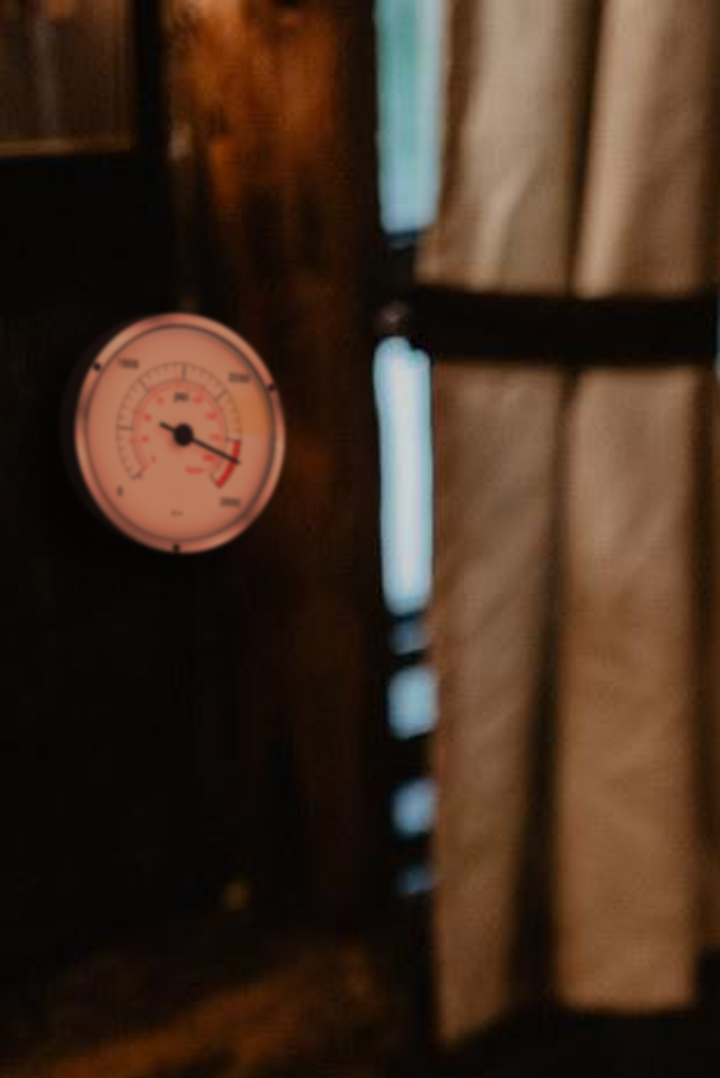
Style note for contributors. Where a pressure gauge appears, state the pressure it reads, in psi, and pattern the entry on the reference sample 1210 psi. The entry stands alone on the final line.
2700 psi
